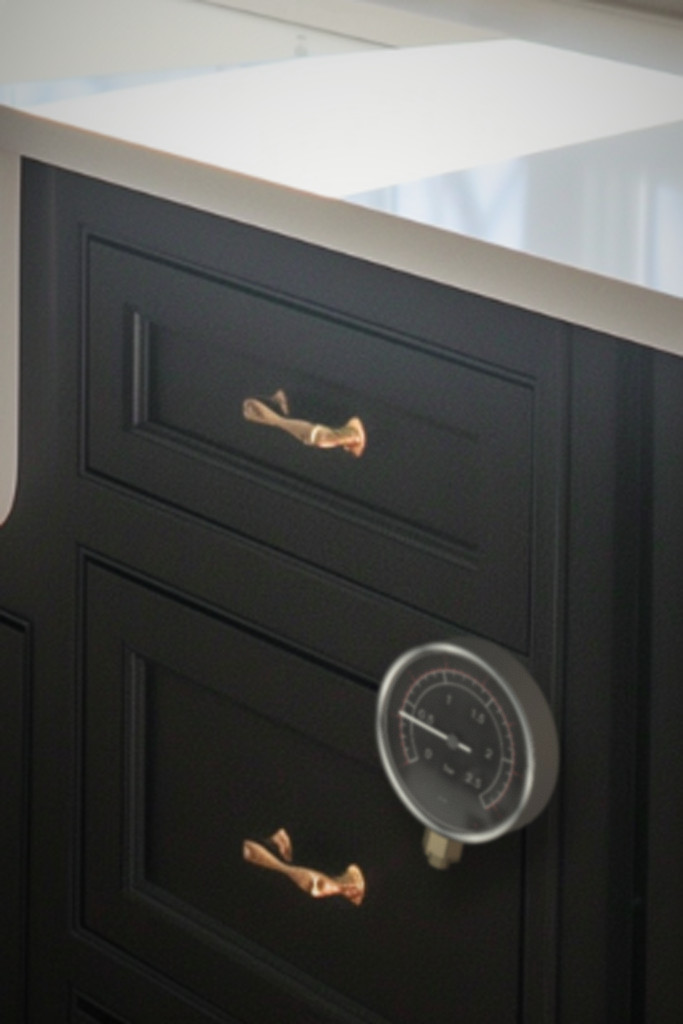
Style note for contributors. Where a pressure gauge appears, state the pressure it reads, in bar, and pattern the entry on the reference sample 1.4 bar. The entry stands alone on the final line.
0.4 bar
